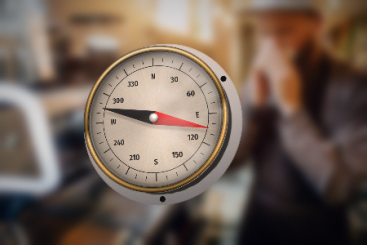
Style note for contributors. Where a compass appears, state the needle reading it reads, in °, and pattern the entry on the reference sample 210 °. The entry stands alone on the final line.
105 °
